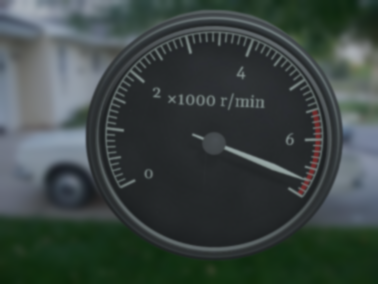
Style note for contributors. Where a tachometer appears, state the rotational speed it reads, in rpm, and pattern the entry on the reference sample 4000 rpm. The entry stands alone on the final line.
6700 rpm
